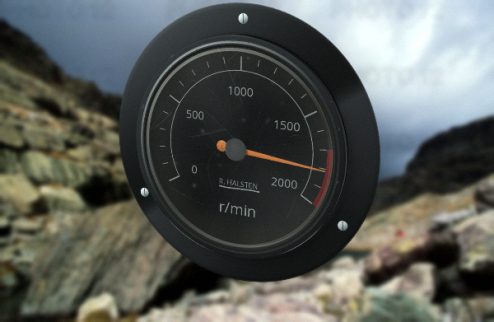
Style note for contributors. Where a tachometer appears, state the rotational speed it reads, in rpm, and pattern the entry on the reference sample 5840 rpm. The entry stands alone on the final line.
1800 rpm
